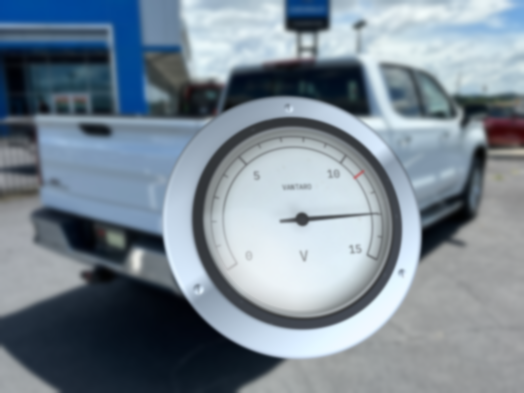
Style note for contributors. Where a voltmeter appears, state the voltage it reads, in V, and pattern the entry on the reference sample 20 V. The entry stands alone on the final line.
13 V
